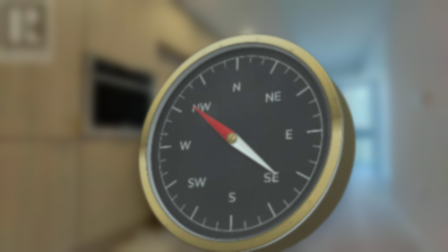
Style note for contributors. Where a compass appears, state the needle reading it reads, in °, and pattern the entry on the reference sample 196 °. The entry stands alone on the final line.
310 °
